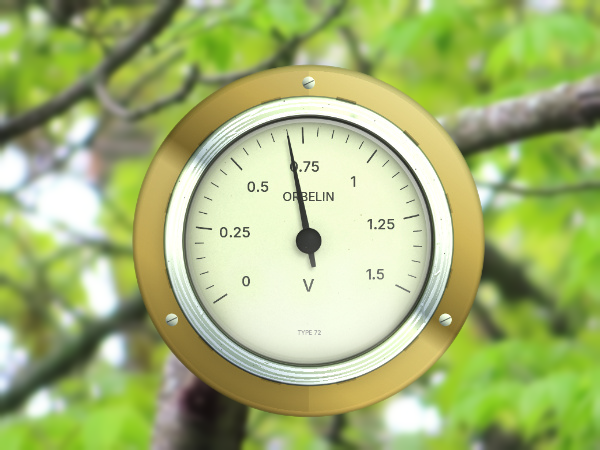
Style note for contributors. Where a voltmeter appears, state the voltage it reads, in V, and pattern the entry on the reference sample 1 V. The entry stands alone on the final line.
0.7 V
